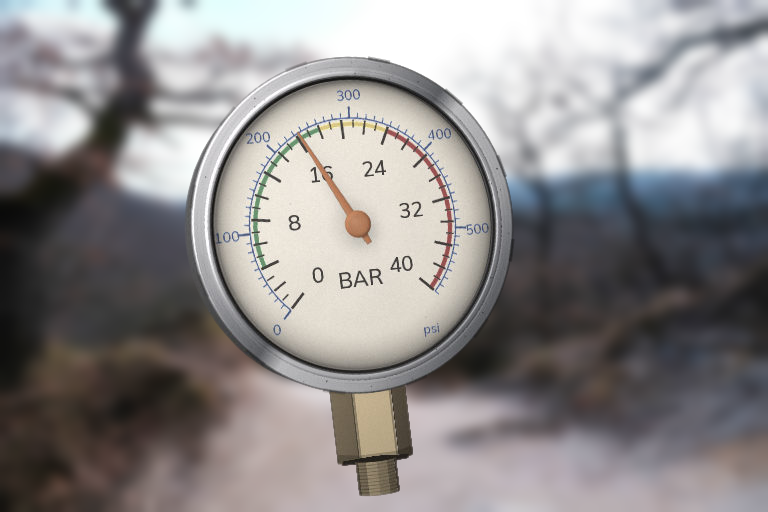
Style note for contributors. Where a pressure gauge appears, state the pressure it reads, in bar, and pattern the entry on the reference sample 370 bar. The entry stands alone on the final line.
16 bar
